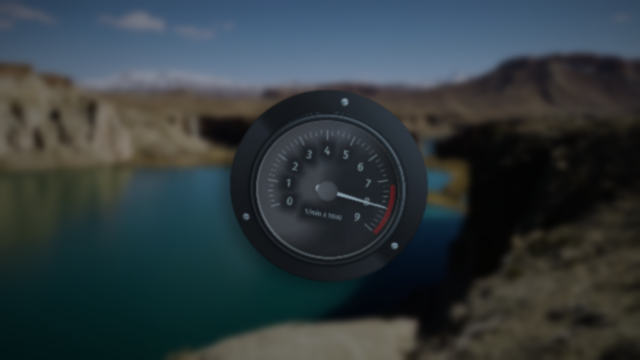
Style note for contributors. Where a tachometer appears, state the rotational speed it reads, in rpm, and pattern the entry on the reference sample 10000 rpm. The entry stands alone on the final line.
8000 rpm
